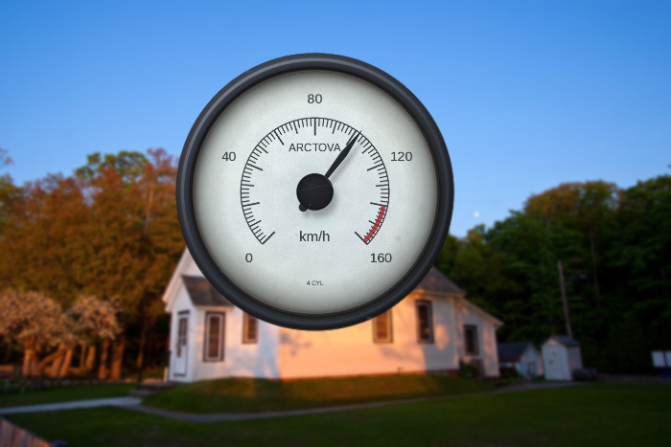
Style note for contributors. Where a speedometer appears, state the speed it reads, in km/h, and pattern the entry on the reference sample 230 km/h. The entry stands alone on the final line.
102 km/h
